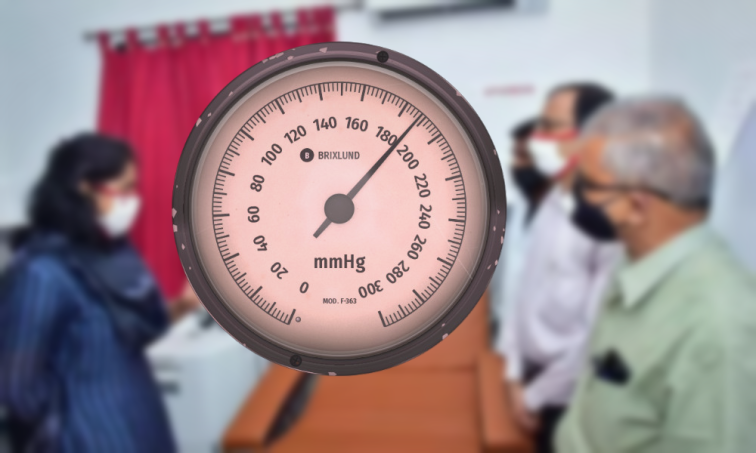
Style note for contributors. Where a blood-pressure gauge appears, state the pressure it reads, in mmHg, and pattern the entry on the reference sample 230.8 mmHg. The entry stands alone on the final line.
188 mmHg
